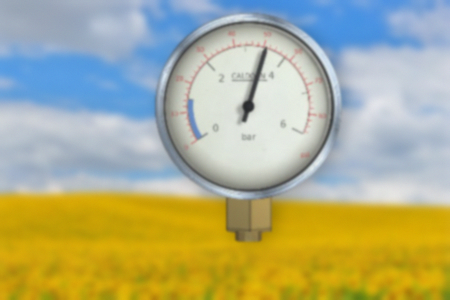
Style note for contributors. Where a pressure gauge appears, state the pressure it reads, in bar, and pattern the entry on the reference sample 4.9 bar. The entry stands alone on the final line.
3.5 bar
